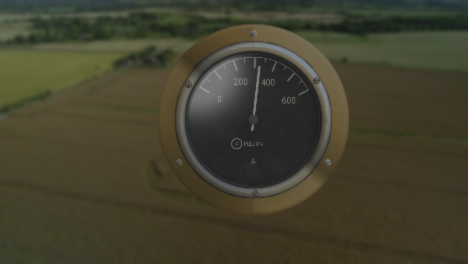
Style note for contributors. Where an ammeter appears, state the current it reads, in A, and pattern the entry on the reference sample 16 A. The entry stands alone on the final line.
325 A
